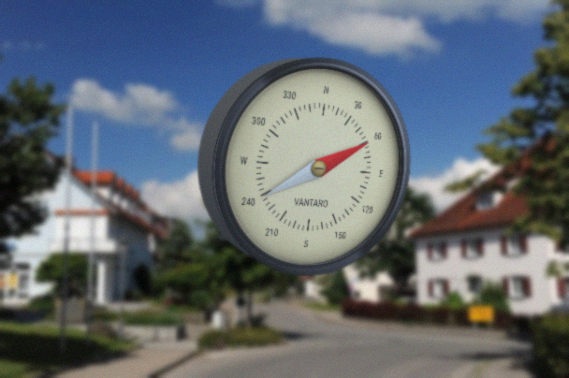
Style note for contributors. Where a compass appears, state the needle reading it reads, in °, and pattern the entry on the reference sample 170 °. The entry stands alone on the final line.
60 °
